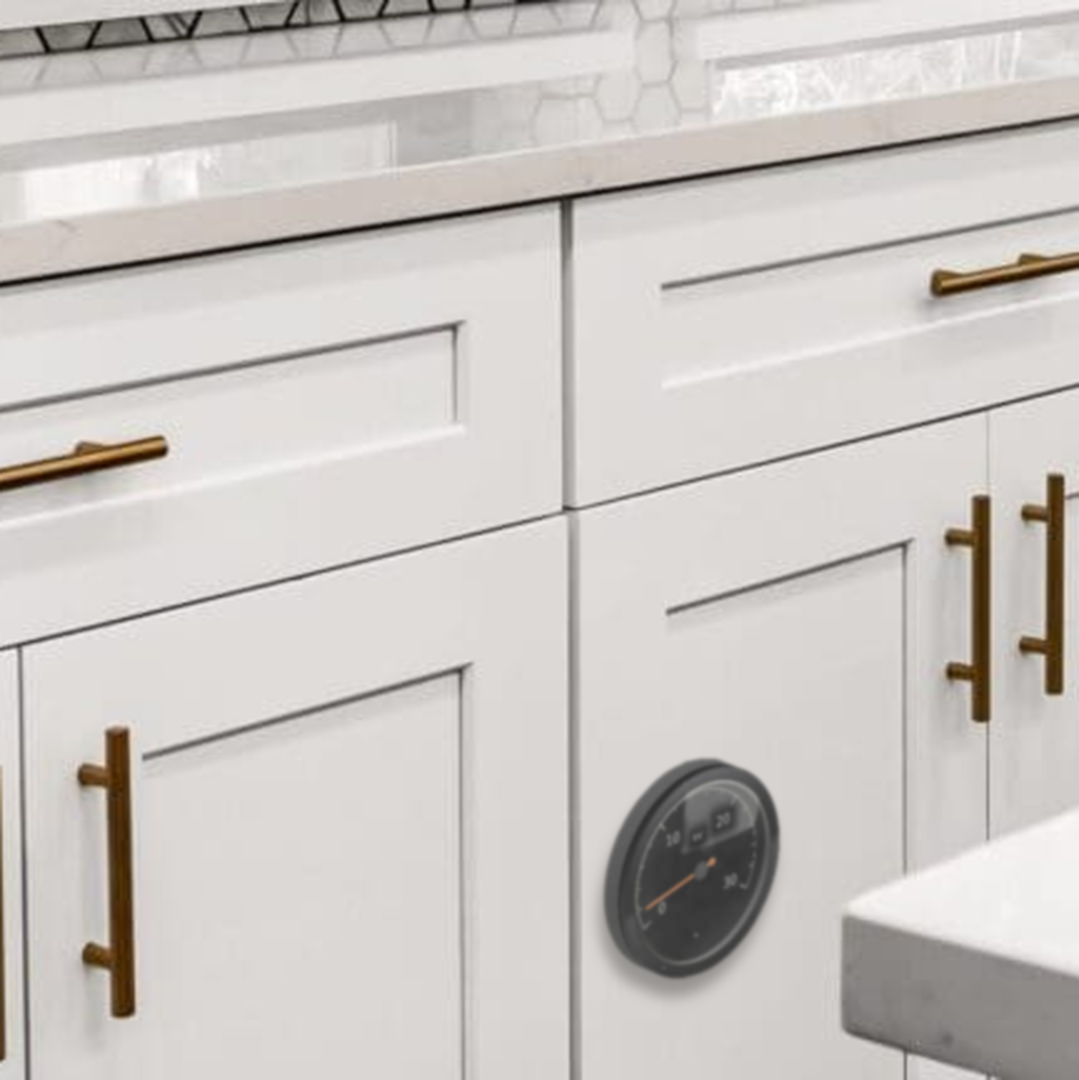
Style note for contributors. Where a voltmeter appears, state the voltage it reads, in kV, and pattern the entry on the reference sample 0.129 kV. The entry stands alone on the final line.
2 kV
